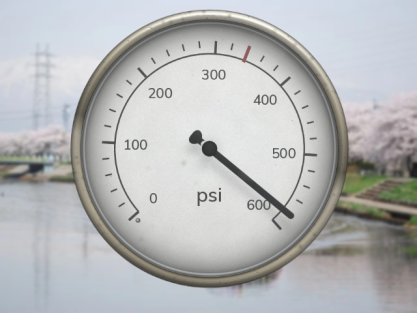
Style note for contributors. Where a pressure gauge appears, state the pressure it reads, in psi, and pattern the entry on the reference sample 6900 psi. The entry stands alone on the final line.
580 psi
